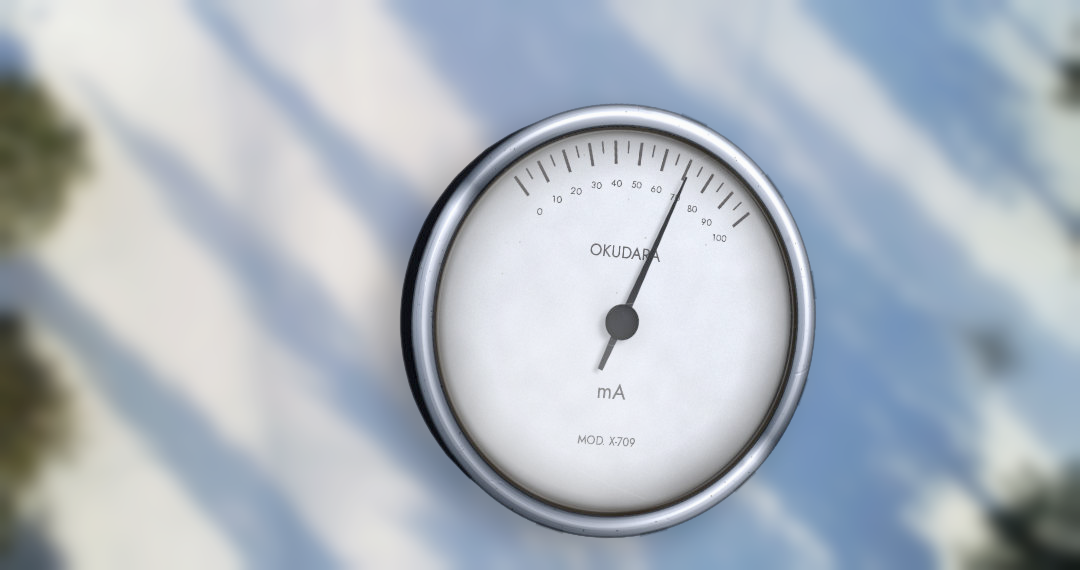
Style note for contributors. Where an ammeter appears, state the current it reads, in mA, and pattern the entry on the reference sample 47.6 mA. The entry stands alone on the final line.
70 mA
